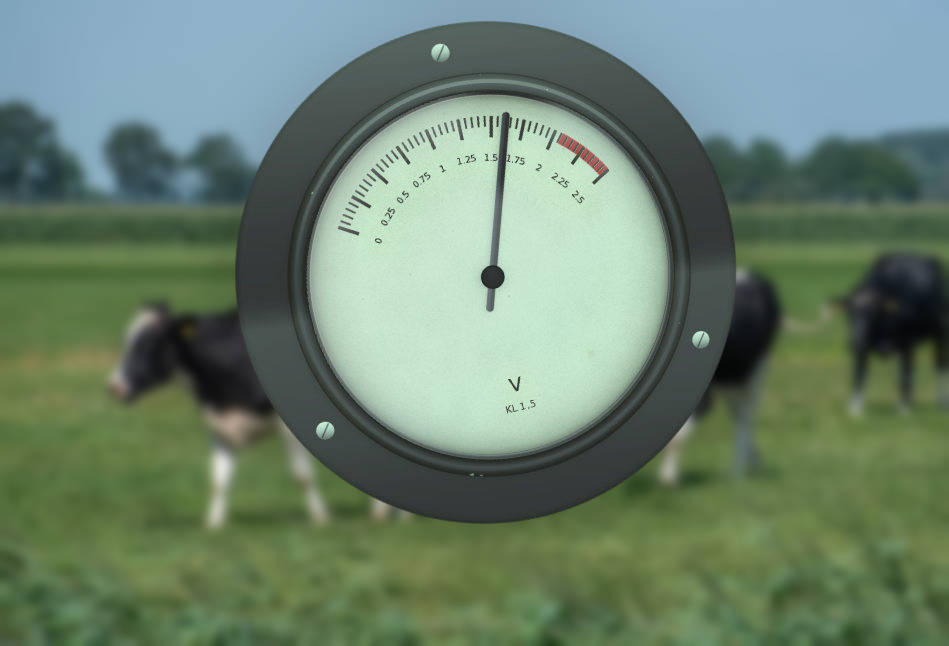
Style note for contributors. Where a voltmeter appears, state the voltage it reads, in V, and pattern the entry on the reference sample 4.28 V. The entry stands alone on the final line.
1.6 V
